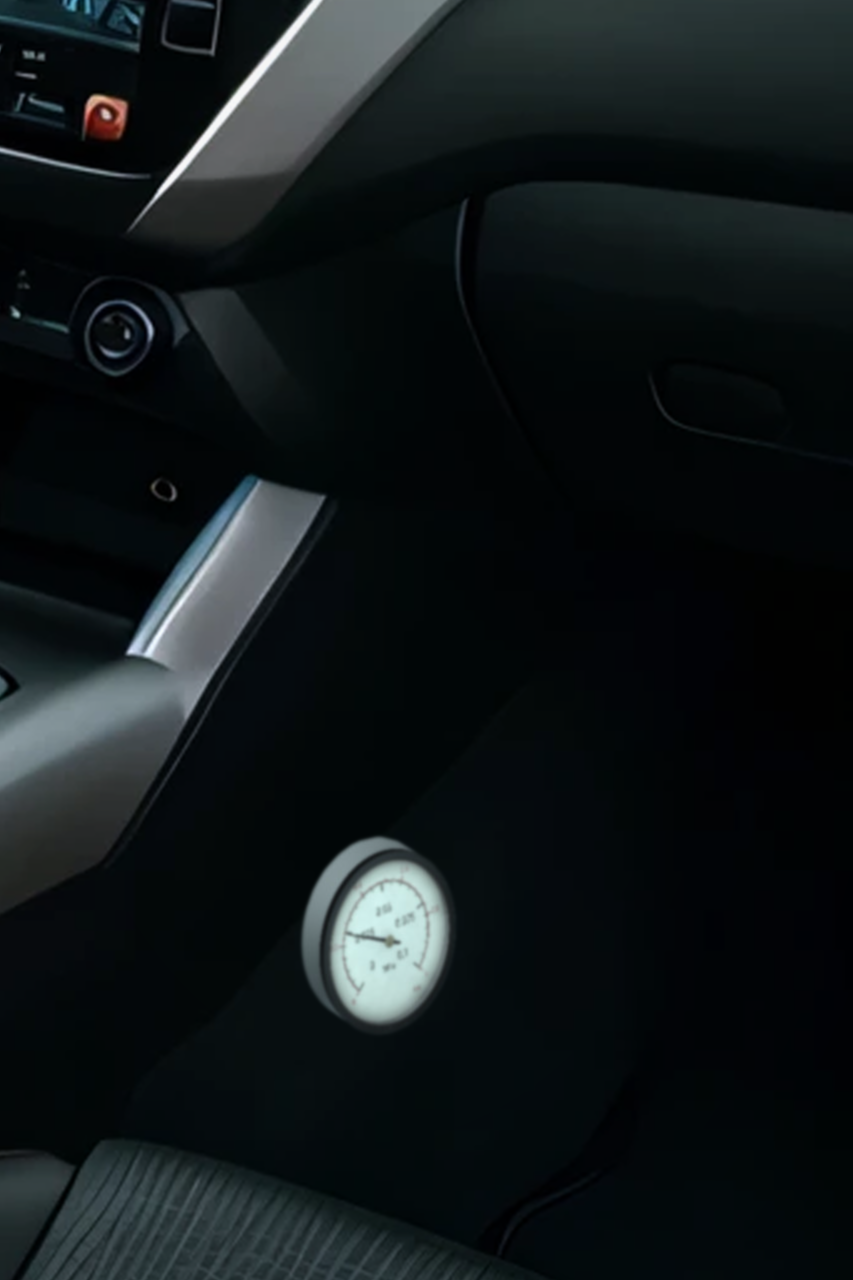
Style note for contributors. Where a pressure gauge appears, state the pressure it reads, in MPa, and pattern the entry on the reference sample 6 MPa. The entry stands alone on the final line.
0.025 MPa
